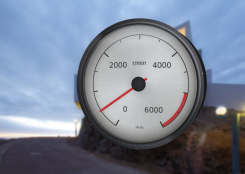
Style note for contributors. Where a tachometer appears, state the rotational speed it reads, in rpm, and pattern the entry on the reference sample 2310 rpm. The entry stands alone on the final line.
500 rpm
